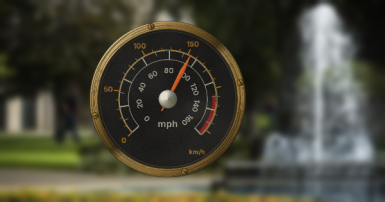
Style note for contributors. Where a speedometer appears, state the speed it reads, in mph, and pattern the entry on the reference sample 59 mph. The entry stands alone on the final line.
95 mph
